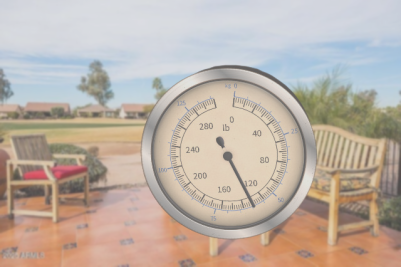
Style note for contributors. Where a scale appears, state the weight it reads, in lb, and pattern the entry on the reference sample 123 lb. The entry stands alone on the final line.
130 lb
